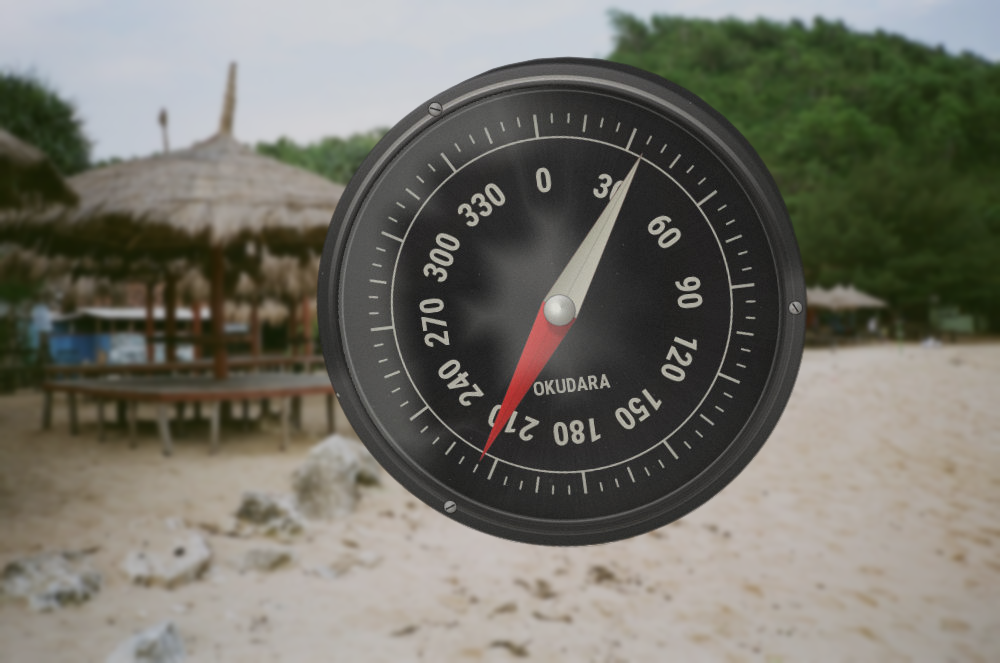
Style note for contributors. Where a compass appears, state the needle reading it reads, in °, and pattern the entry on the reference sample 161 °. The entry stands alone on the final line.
215 °
